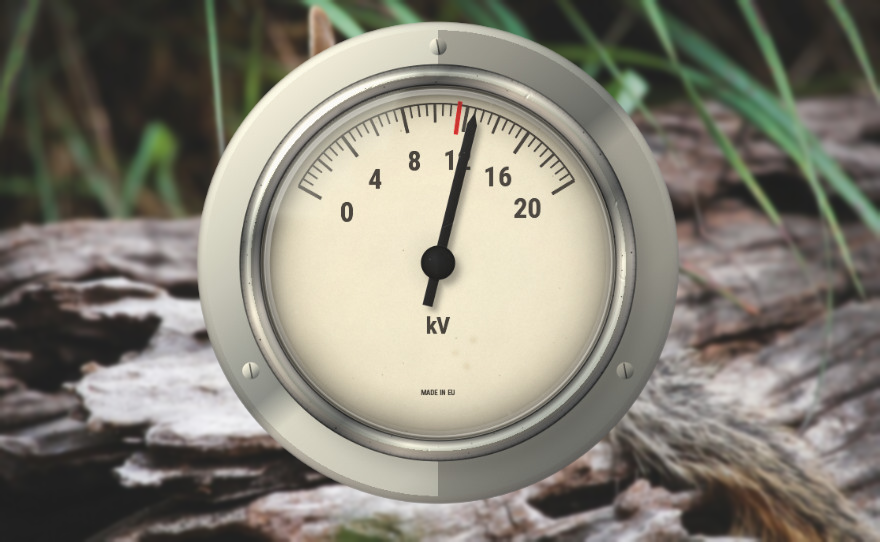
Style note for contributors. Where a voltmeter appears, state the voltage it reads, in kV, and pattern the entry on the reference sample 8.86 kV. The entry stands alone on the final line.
12.5 kV
